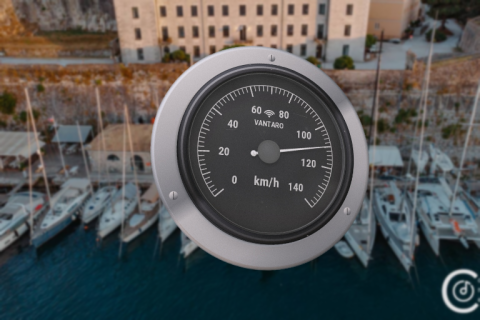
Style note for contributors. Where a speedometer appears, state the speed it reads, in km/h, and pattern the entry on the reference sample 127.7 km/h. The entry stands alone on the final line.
110 km/h
